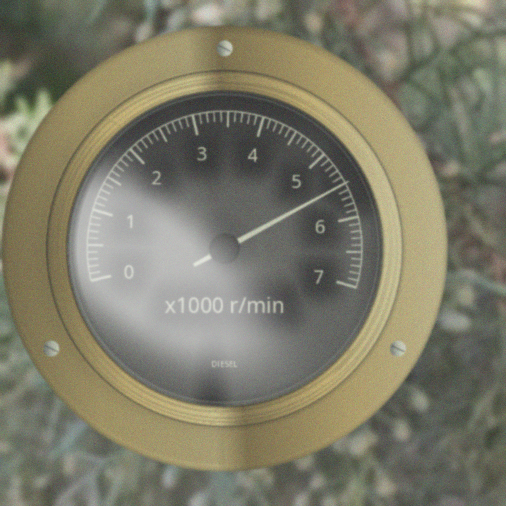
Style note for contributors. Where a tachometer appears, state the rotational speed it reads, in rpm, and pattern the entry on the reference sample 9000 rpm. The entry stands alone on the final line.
5500 rpm
